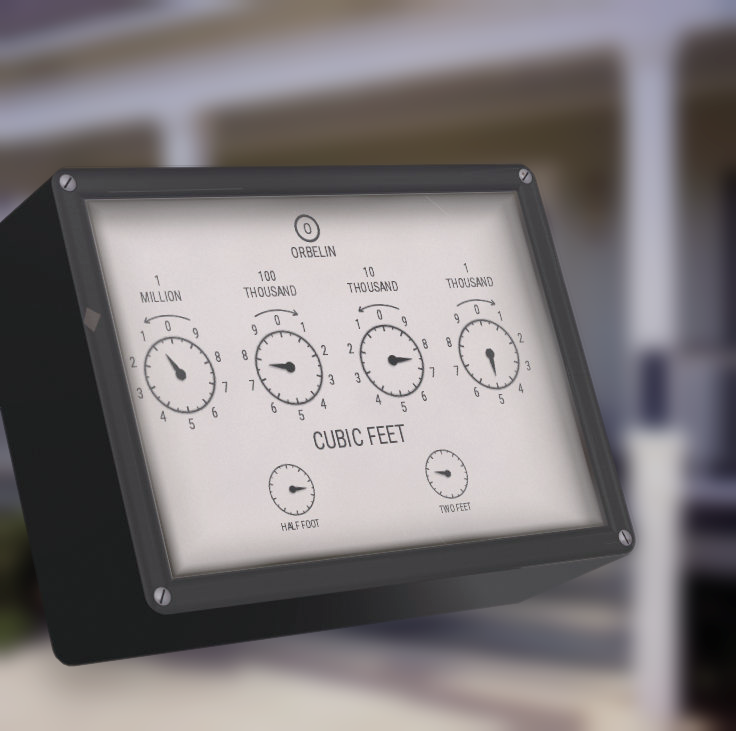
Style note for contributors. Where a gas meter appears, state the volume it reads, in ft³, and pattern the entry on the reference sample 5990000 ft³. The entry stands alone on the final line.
77500 ft³
